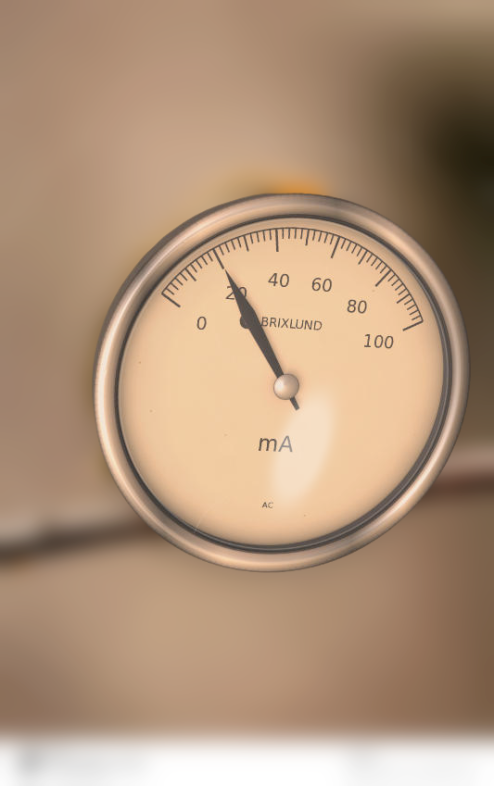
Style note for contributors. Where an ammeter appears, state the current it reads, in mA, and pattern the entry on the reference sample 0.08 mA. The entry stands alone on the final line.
20 mA
